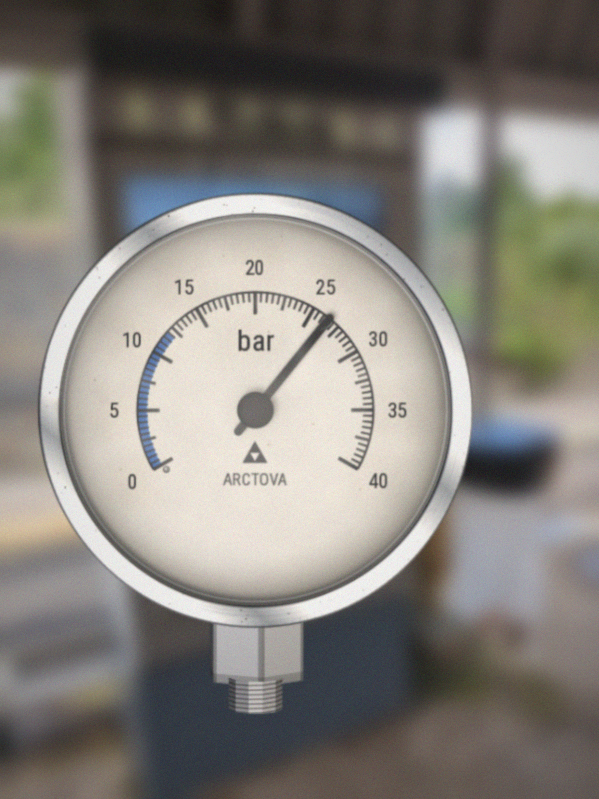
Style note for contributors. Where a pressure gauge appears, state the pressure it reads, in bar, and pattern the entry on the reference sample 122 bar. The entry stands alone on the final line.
26.5 bar
